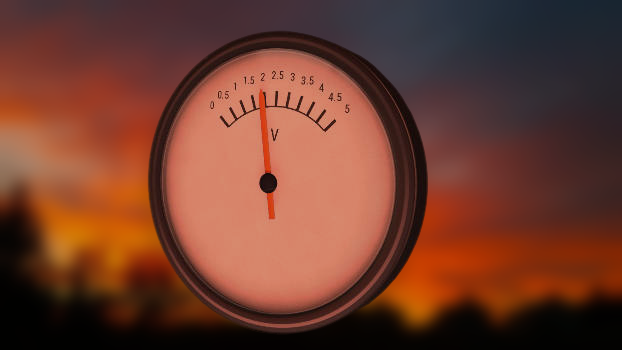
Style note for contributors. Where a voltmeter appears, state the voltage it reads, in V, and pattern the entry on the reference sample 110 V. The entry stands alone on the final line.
2 V
